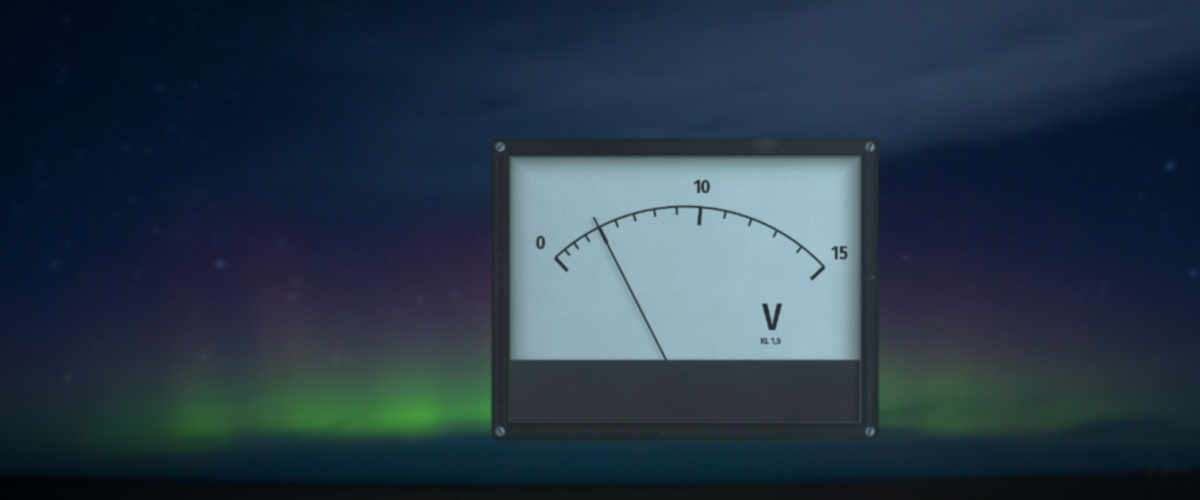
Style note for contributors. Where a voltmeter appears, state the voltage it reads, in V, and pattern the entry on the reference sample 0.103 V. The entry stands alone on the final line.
5 V
